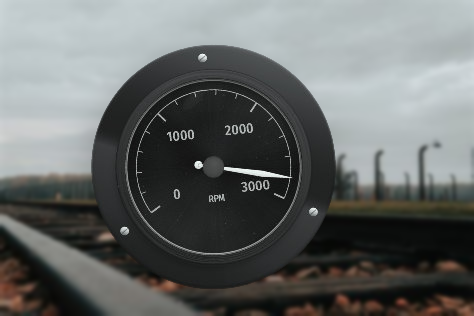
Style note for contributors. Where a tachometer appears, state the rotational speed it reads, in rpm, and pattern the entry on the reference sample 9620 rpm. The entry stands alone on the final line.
2800 rpm
